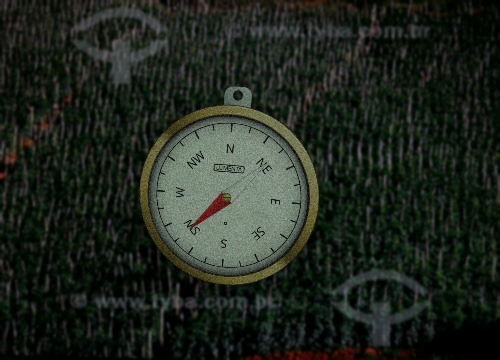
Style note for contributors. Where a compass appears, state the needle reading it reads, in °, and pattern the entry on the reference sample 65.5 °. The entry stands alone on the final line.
225 °
